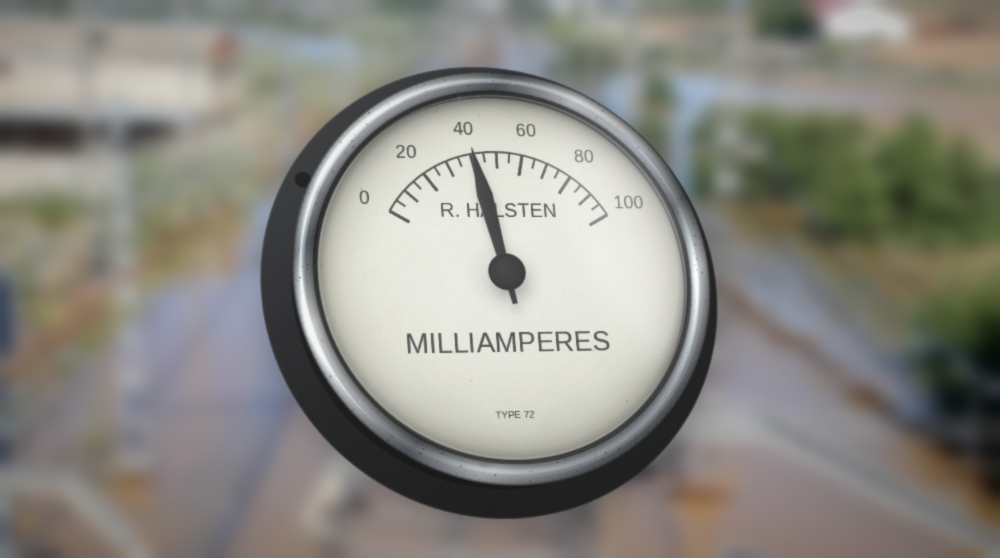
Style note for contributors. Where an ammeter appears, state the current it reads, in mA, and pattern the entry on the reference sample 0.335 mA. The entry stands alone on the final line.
40 mA
